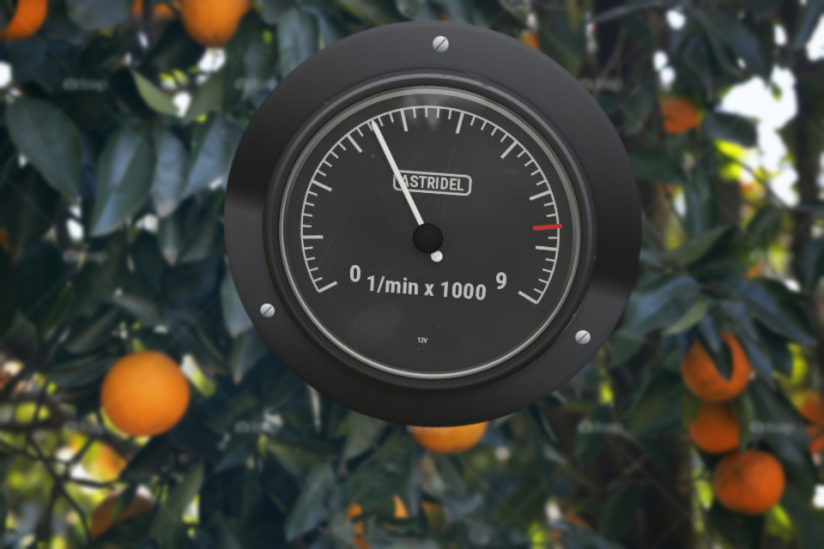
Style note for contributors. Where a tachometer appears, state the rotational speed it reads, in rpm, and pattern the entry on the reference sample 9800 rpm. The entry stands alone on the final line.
3500 rpm
